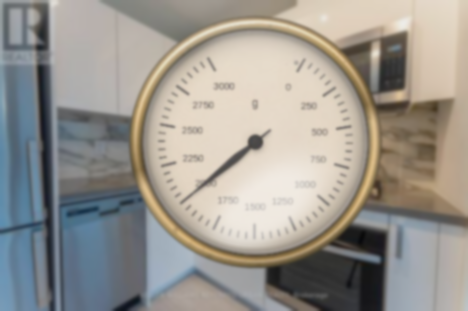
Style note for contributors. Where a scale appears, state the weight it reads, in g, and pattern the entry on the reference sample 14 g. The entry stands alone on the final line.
2000 g
